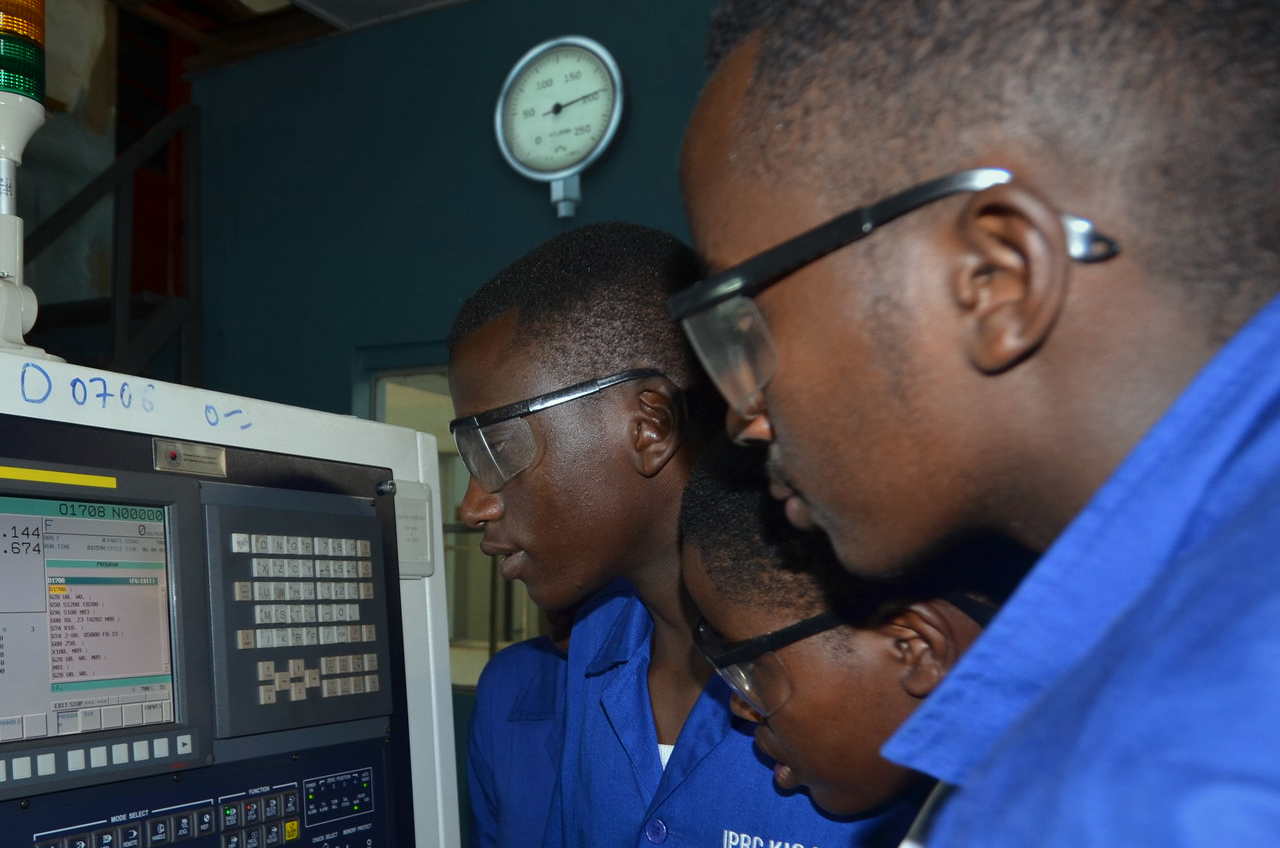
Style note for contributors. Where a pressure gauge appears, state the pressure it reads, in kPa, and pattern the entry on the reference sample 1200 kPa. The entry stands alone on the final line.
200 kPa
